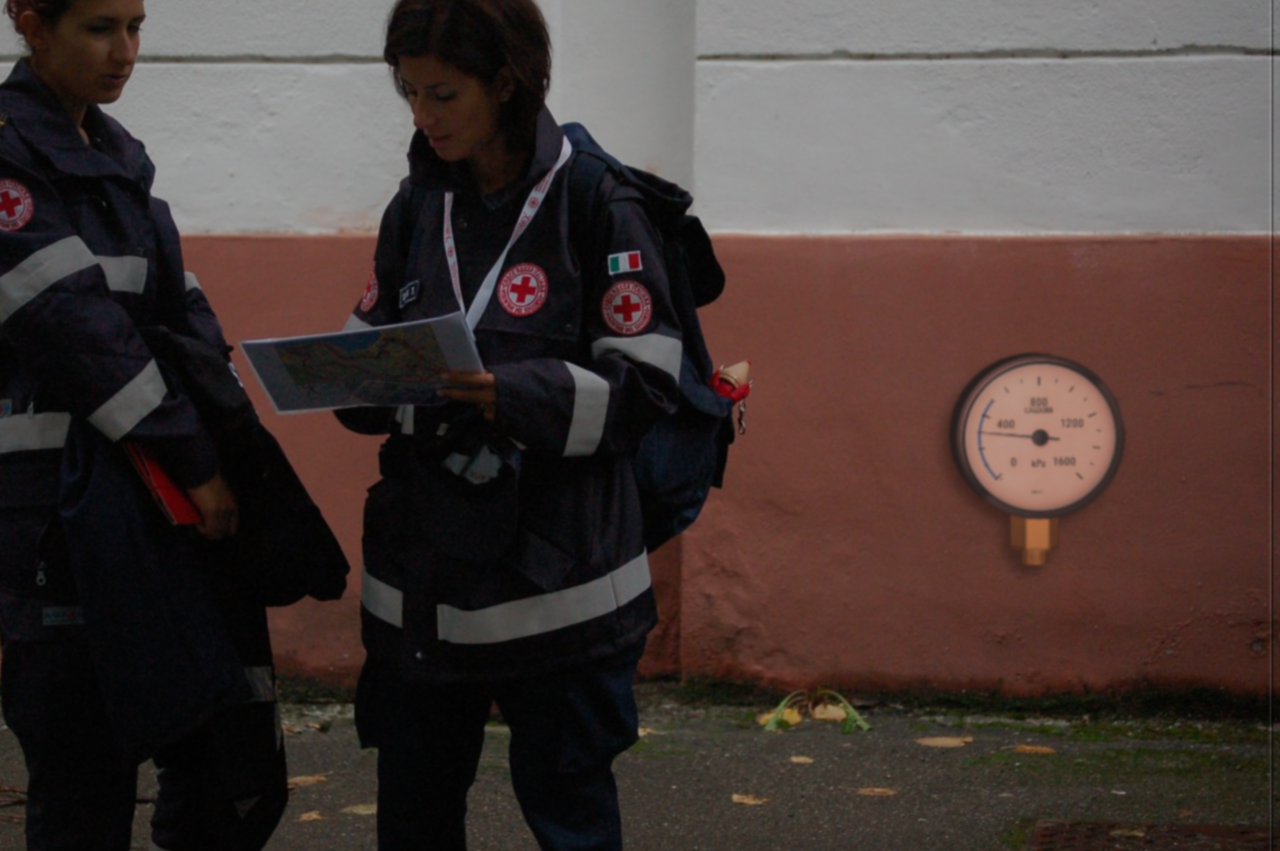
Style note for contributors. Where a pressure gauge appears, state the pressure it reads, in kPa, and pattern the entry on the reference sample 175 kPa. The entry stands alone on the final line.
300 kPa
